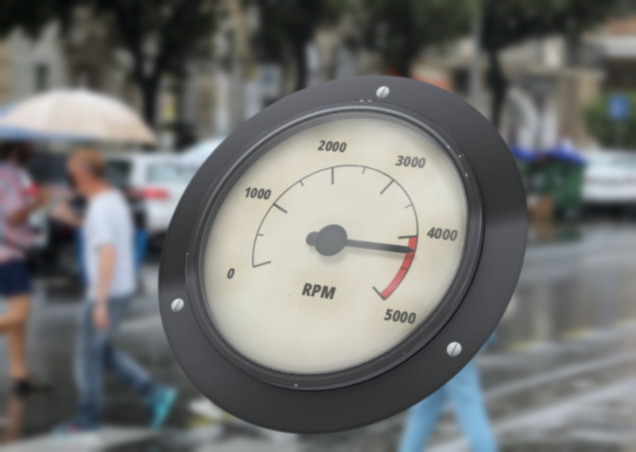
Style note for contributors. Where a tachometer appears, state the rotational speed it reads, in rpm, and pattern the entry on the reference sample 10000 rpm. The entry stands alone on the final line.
4250 rpm
